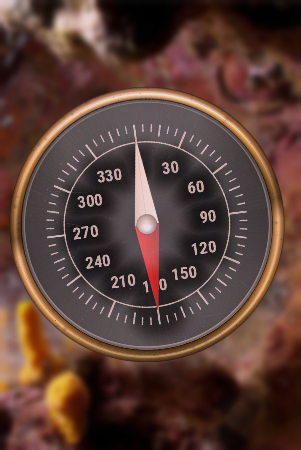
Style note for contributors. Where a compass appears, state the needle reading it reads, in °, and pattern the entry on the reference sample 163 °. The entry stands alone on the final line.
180 °
